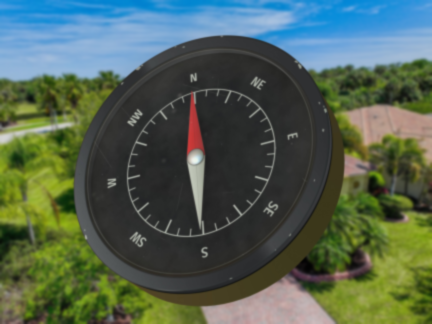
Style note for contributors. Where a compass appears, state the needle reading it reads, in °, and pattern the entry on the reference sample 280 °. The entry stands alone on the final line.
0 °
